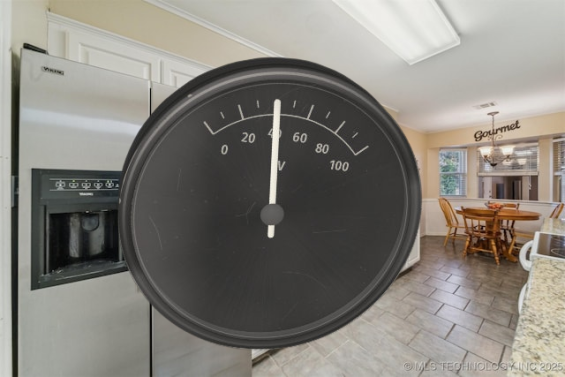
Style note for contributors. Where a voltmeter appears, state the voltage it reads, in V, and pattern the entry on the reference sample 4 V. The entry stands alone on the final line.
40 V
